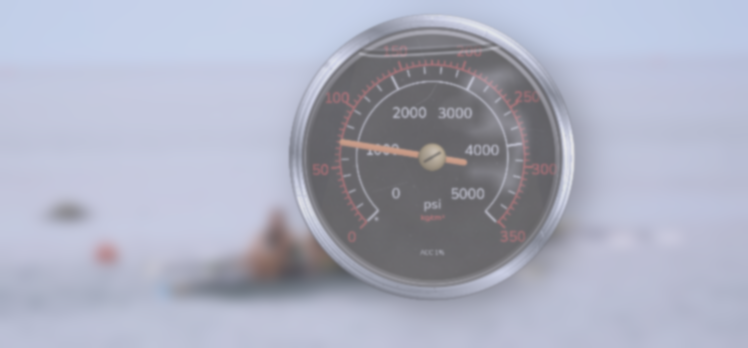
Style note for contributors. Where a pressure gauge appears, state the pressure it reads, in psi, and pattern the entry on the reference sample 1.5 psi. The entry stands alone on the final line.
1000 psi
